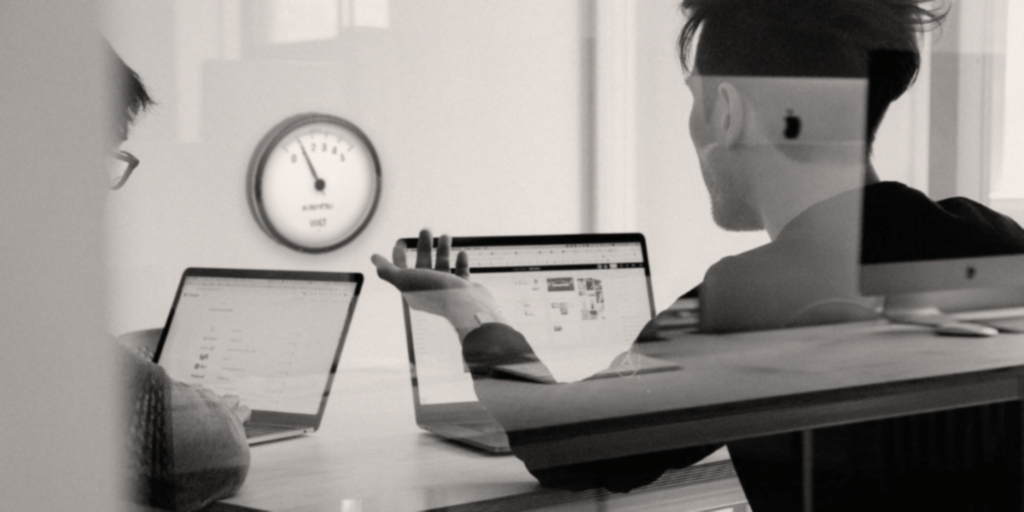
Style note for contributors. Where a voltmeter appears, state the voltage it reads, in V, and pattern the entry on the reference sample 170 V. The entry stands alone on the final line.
1 V
